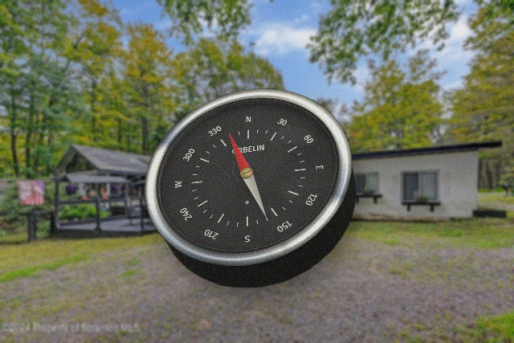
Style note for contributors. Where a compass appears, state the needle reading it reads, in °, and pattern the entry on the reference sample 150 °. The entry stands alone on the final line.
340 °
